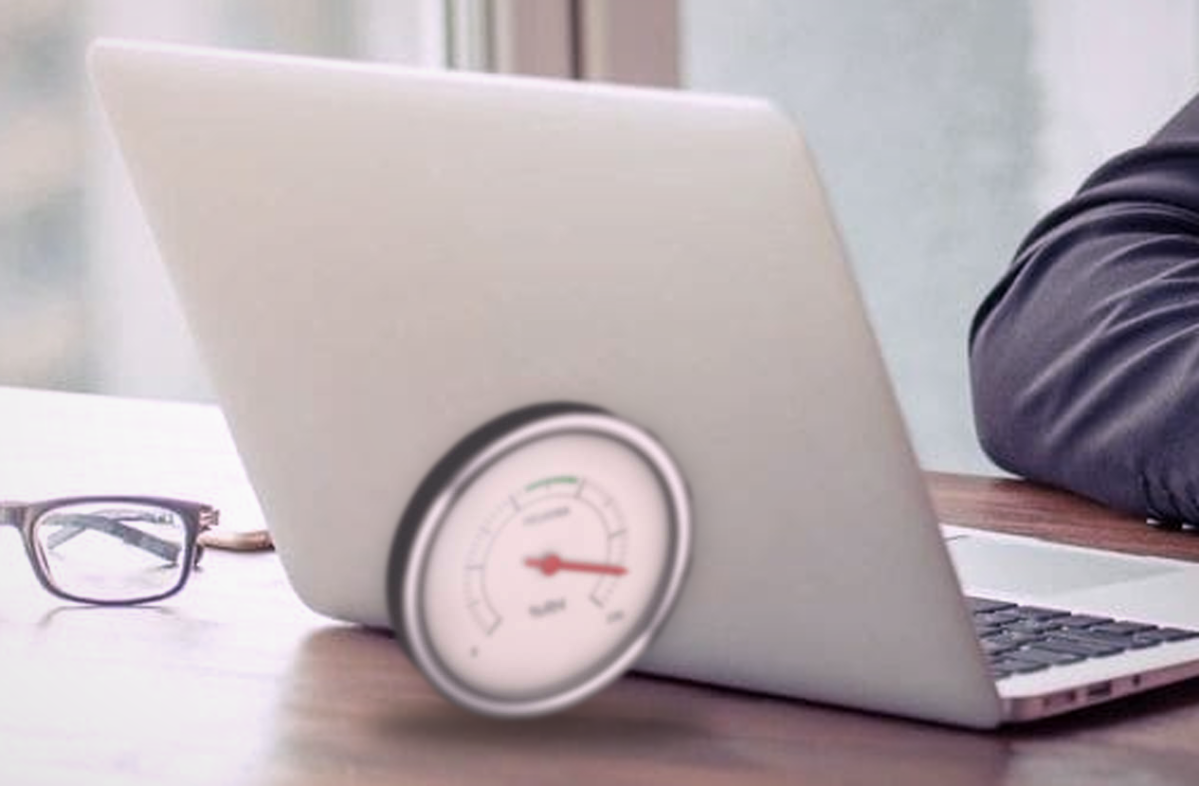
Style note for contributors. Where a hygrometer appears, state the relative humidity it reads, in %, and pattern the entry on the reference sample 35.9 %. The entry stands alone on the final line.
90 %
